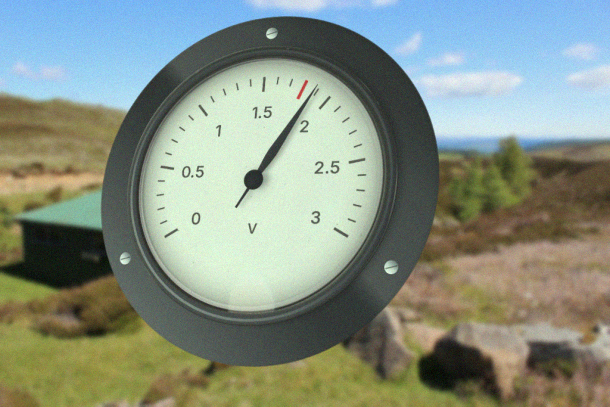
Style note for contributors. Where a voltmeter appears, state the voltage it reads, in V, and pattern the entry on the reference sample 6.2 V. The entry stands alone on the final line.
1.9 V
